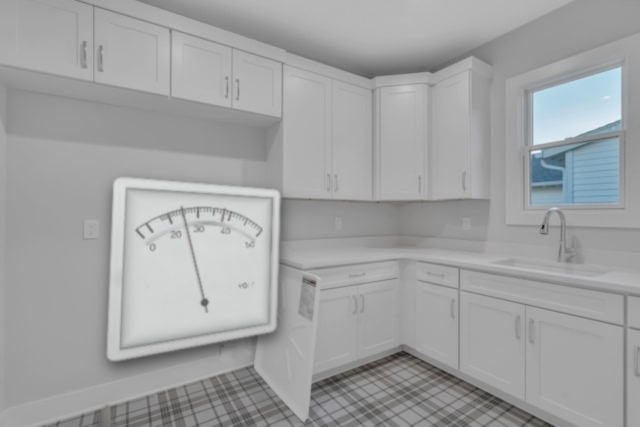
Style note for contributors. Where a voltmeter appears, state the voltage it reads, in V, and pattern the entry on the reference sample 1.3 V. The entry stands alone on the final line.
25 V
